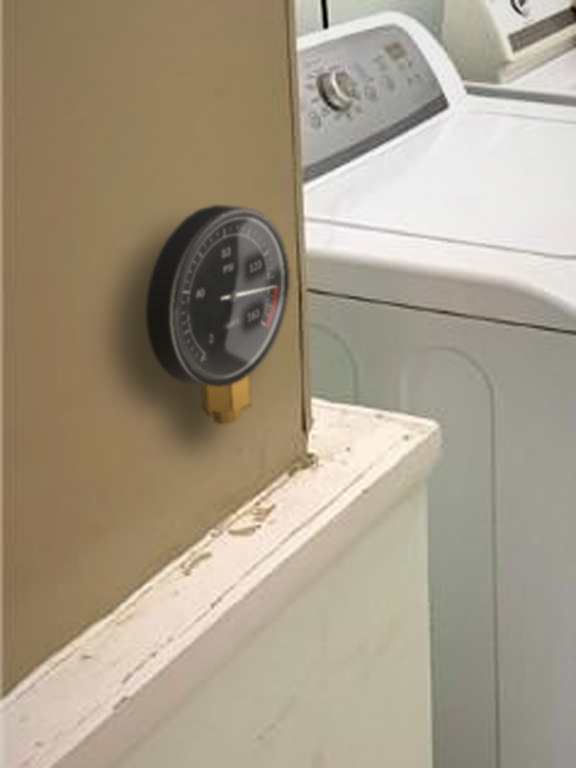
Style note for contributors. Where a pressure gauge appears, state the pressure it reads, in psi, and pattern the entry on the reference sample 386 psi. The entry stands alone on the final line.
140 psi
